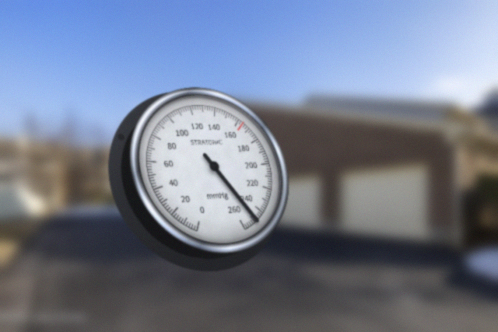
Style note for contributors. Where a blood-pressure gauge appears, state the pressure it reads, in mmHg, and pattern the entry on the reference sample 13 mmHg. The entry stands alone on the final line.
250 mmHg
